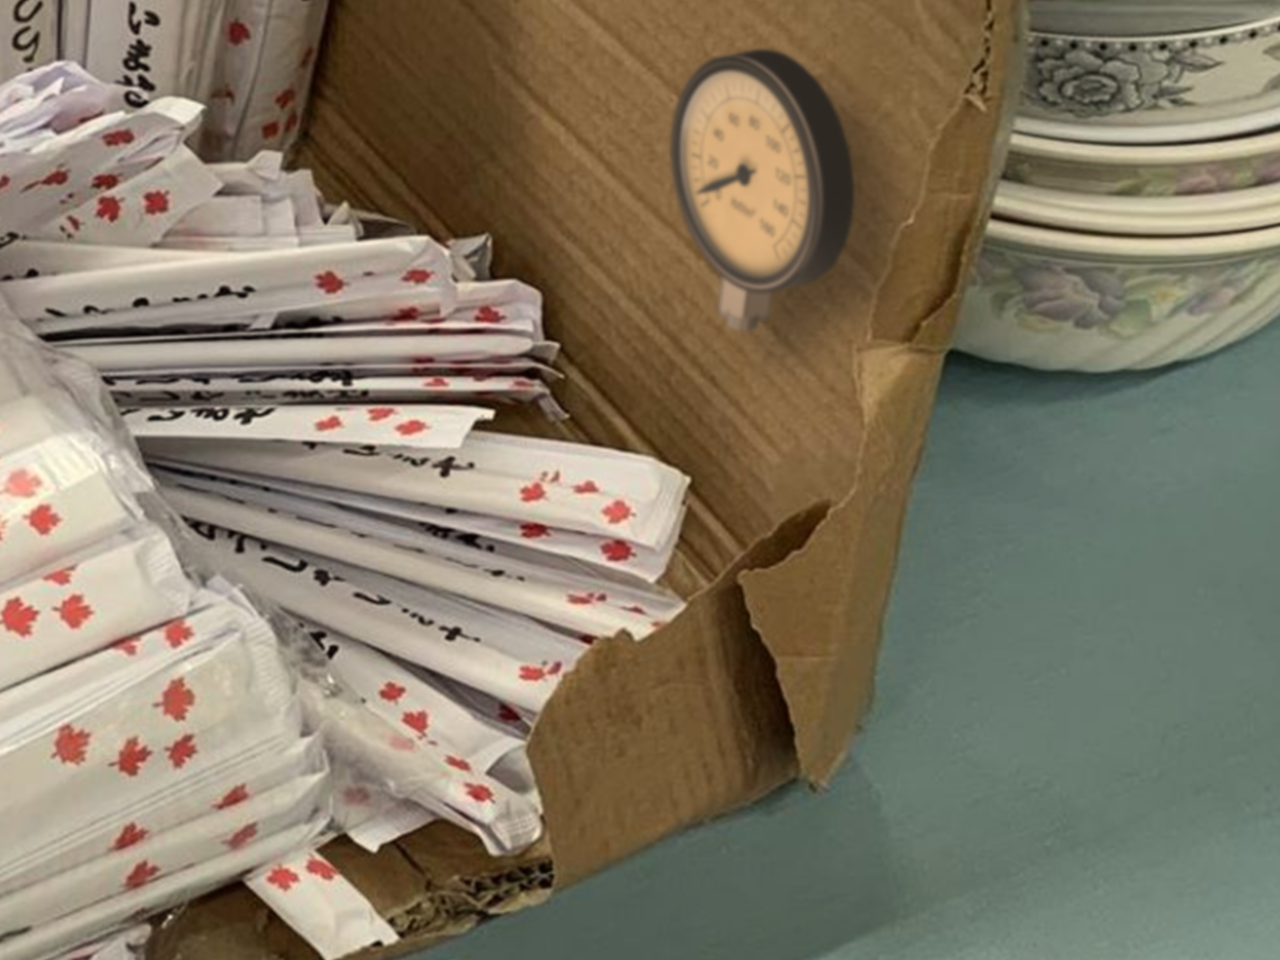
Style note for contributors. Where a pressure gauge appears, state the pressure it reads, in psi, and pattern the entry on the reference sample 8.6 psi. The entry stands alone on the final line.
5 psi
